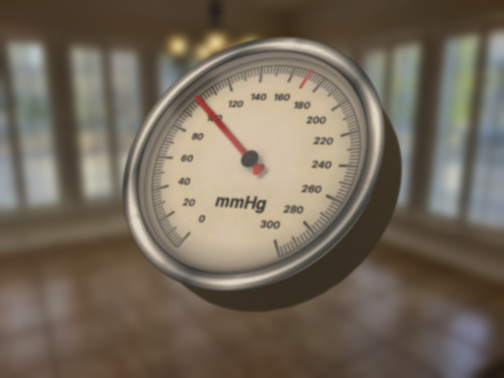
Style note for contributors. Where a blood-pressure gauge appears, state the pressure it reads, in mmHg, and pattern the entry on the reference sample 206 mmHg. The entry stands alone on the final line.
100 mmHg
